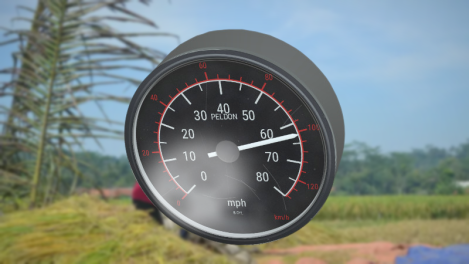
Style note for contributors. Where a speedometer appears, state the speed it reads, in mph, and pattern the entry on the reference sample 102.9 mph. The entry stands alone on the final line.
62.5 mph
